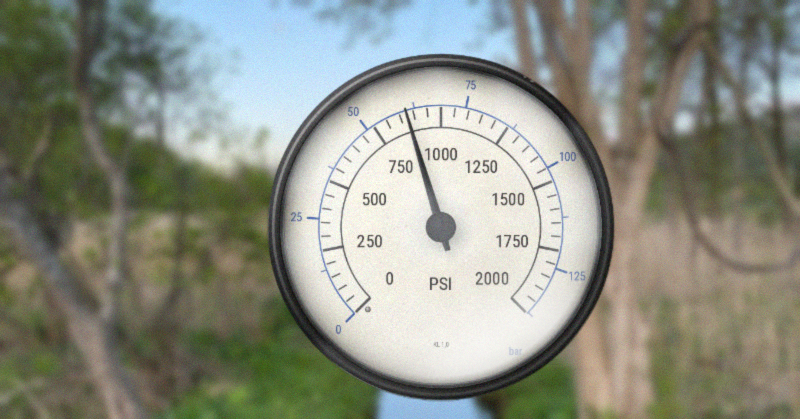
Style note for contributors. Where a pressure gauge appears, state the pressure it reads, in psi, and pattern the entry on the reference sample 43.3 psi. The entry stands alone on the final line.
875 psi
